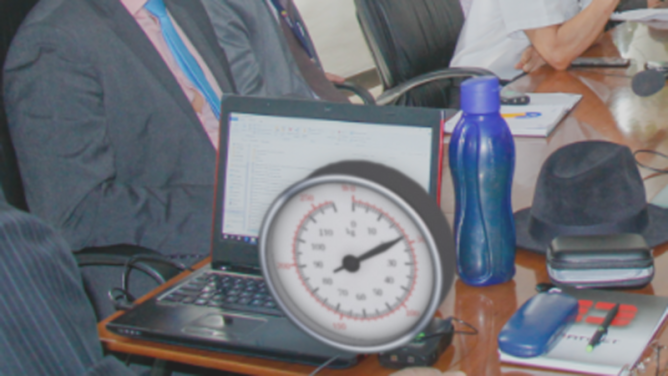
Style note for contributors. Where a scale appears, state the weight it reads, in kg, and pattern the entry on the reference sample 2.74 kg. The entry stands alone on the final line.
20 kg
